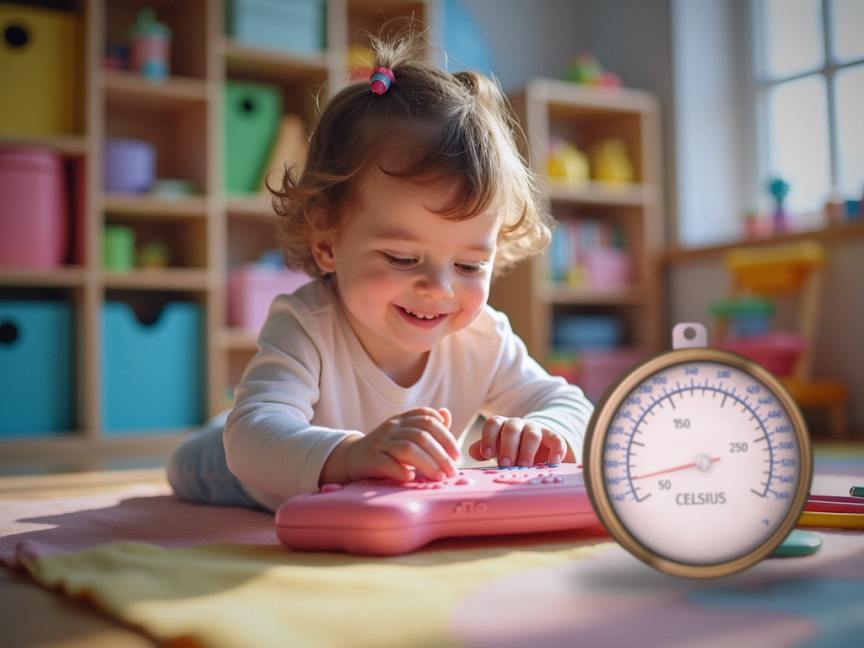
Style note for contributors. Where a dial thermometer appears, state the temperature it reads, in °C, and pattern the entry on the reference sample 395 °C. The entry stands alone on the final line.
70 °C
